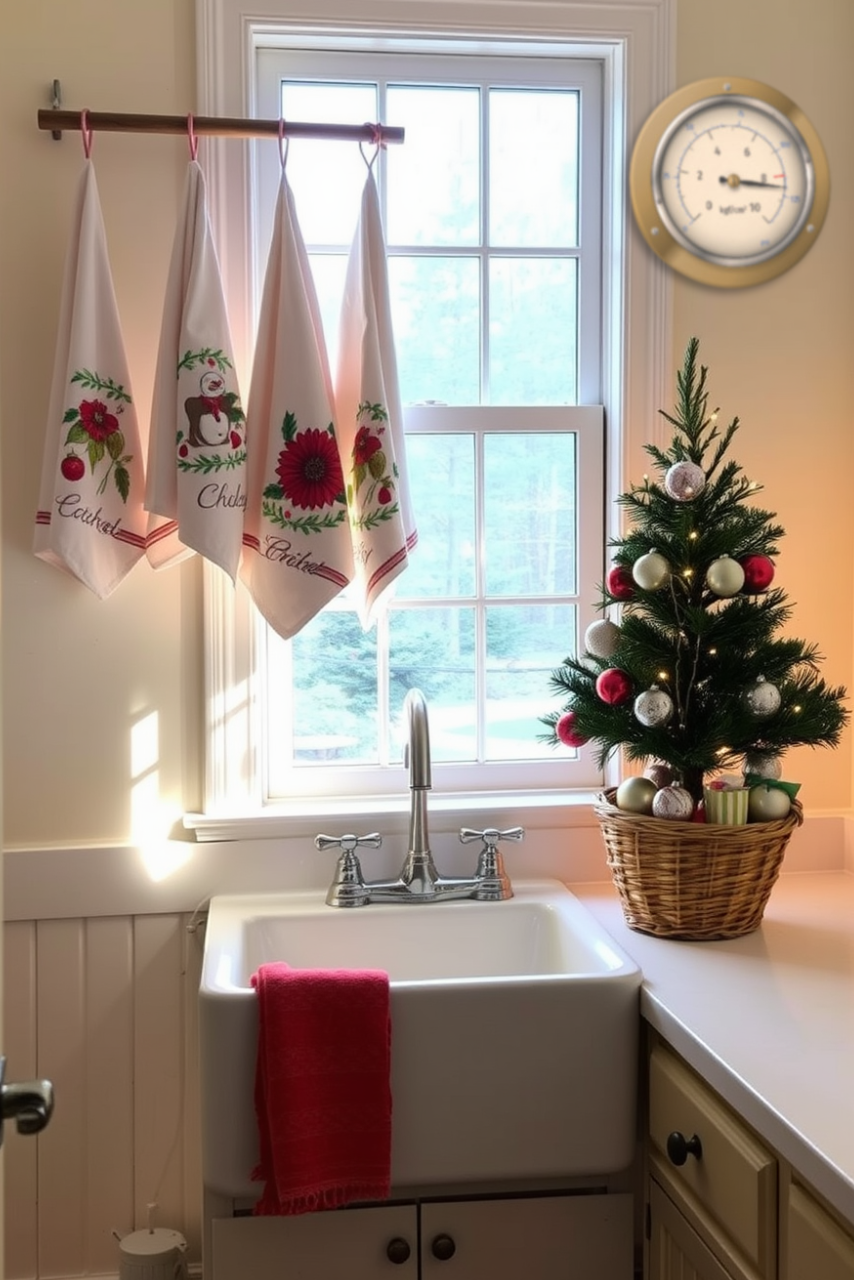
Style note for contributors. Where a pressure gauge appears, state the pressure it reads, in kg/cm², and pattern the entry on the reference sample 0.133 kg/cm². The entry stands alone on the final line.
8.5 kg/cm²
